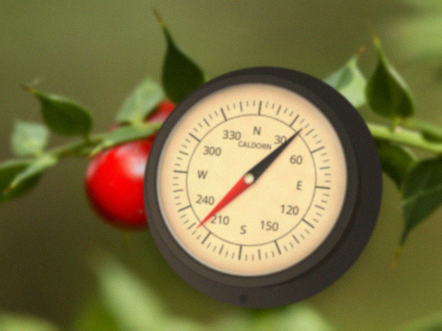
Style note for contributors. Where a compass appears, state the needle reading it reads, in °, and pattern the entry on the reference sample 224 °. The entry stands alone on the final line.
220 °
